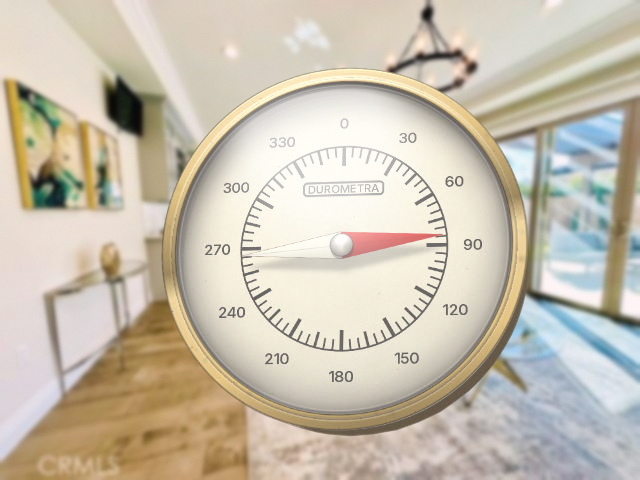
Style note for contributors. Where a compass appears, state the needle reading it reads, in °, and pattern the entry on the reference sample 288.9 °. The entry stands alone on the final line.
85 °
